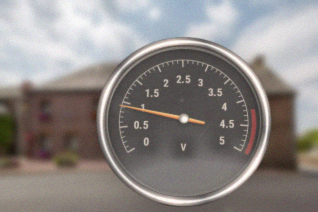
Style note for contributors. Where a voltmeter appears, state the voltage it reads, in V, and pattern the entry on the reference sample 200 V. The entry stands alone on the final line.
0.9 V
